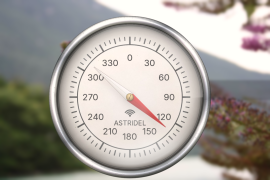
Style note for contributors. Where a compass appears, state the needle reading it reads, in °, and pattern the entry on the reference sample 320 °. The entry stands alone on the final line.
130 °
